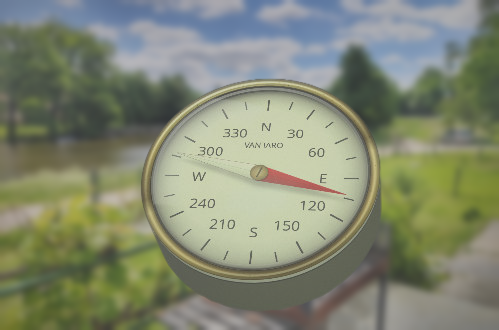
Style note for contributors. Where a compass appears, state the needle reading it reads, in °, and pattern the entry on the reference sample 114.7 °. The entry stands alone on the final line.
105 °
